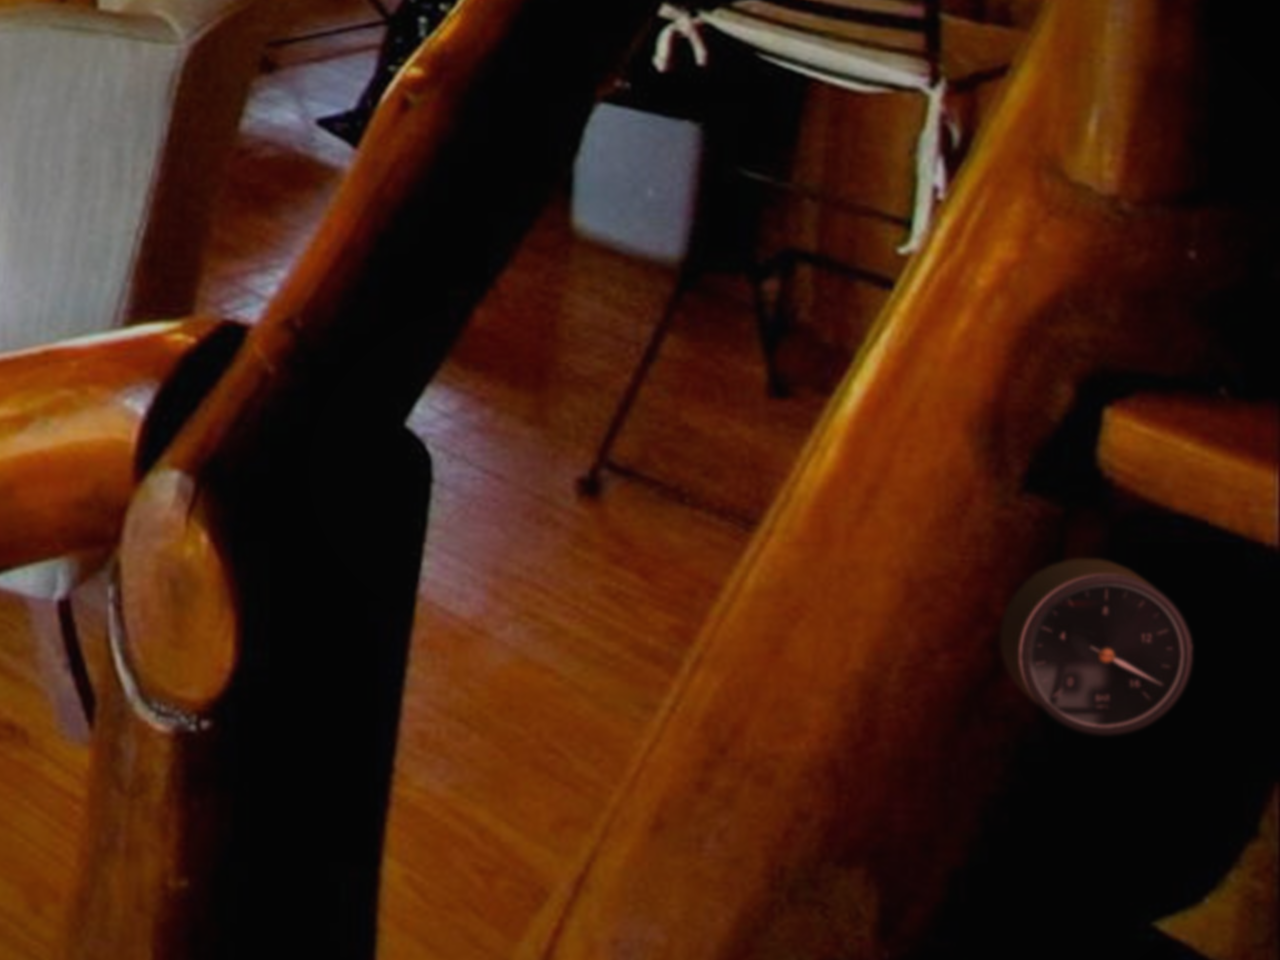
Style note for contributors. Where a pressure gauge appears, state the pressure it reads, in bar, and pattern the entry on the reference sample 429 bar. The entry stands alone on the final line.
15 bar
